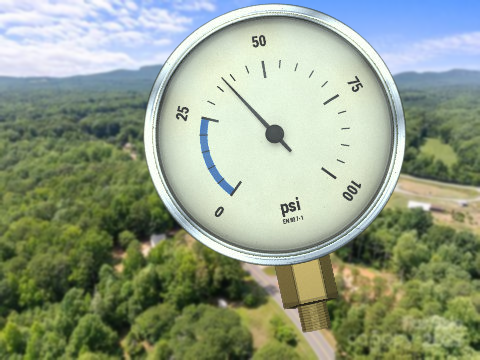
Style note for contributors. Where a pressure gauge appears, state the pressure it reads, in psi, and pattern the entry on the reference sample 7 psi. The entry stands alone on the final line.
37.5 psi
